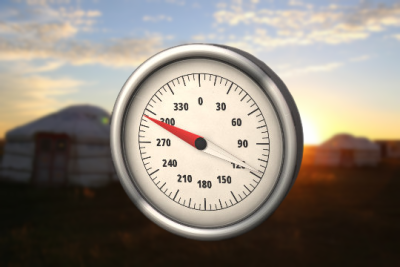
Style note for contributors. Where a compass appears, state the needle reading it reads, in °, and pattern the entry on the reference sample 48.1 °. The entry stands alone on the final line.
295 °
